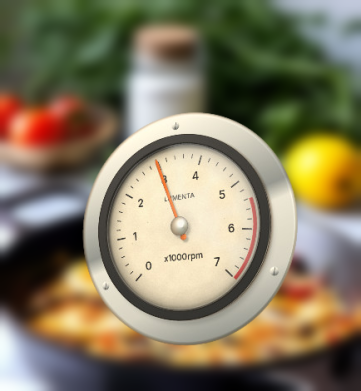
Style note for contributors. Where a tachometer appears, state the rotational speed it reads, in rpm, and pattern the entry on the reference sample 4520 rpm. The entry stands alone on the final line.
3000 rpm
